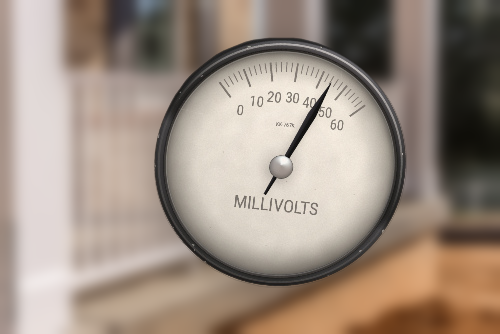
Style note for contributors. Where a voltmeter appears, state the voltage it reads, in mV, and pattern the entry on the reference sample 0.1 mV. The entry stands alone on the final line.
44 mV
